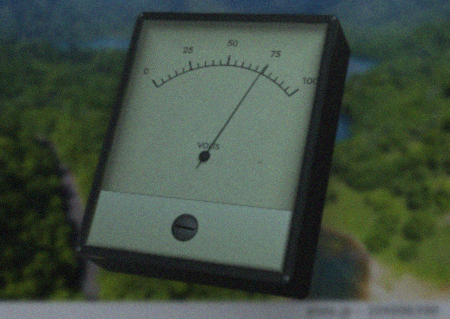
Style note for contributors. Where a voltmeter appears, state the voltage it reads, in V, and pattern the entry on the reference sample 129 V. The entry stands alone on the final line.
75 V
